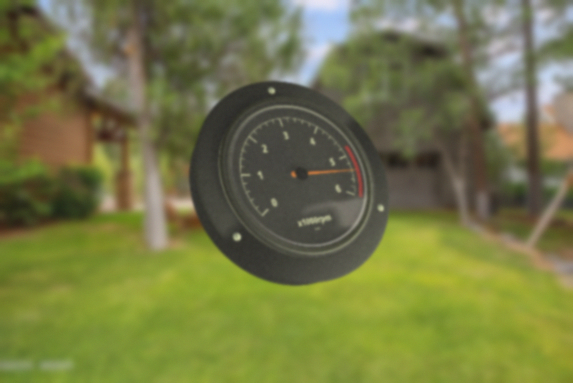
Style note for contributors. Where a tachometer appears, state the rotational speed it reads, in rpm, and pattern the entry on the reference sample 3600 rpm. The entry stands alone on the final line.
5400 rpm
